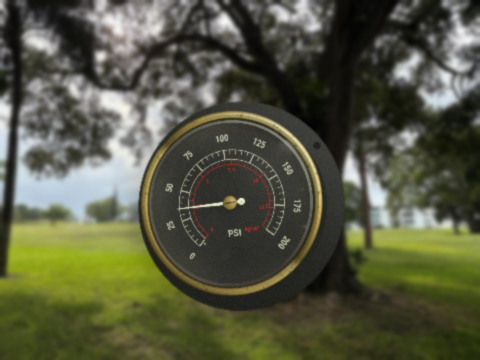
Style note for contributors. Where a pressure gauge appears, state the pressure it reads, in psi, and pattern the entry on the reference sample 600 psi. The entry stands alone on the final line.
35 psi
